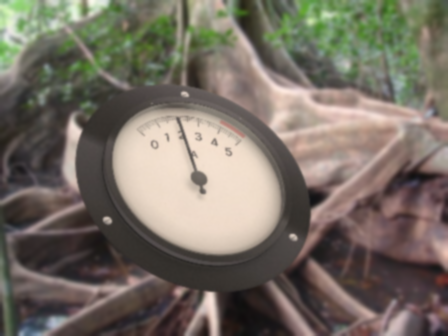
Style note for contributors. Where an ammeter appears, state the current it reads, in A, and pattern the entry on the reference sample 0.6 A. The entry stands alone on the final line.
2 A
